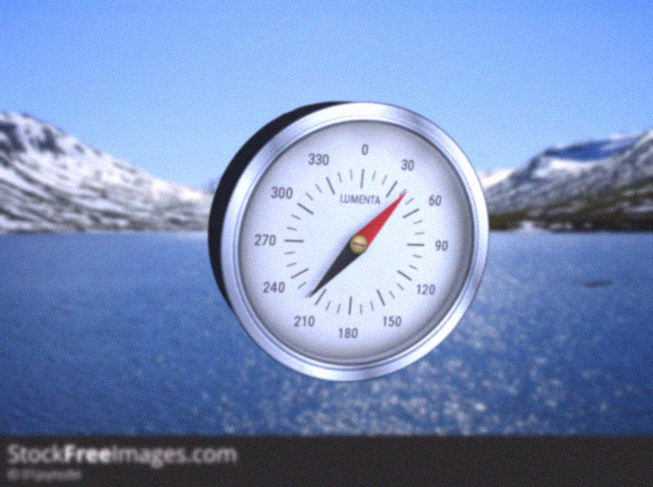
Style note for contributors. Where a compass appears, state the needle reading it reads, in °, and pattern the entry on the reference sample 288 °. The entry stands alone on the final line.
40 °
